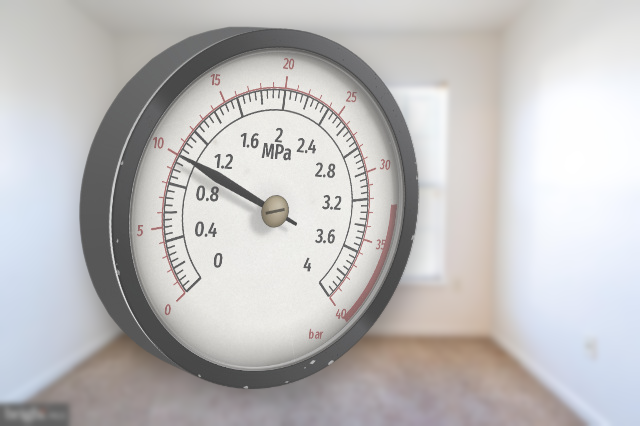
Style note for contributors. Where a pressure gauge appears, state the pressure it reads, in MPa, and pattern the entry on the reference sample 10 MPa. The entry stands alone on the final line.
1 MPa
